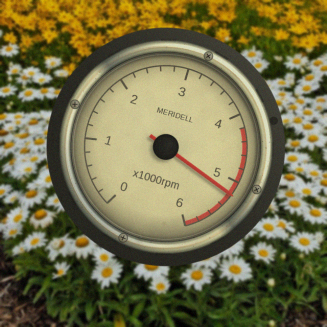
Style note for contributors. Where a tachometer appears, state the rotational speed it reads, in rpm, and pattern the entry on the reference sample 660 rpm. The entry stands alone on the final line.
5200 rpm
